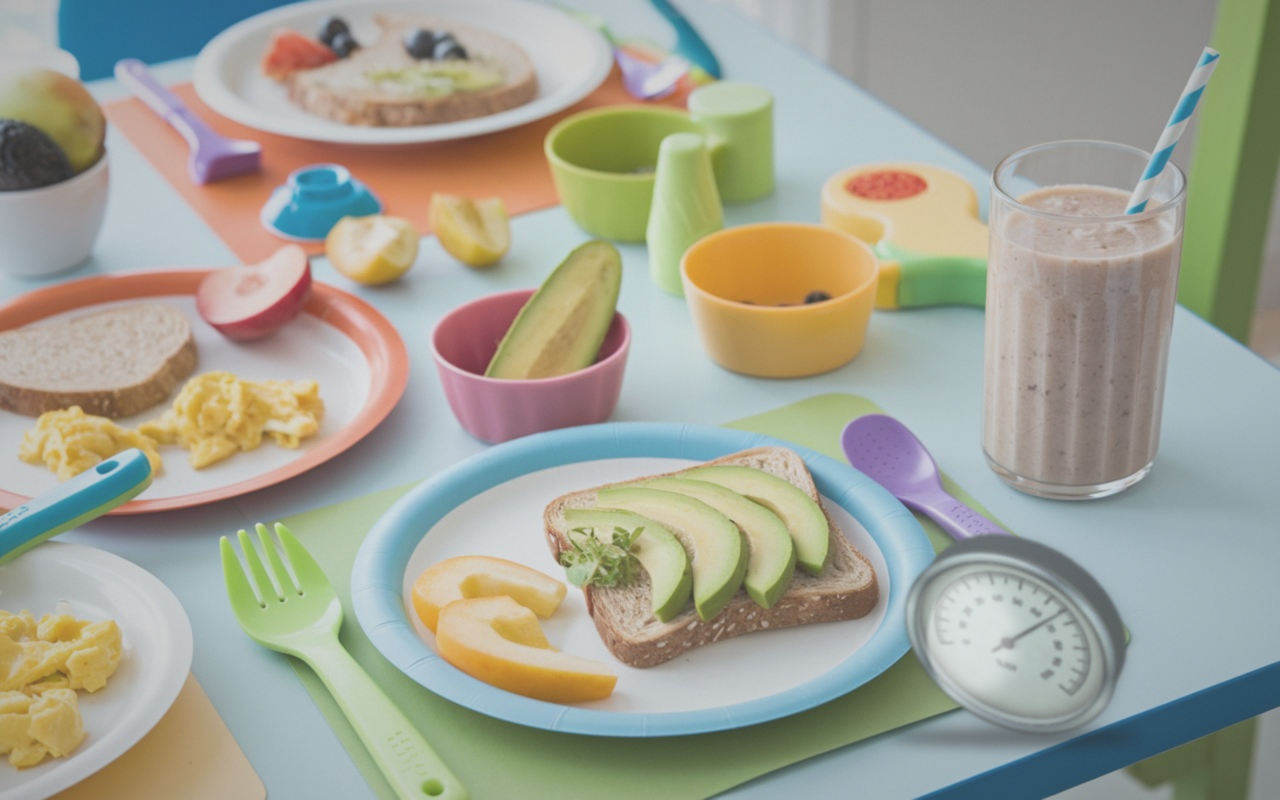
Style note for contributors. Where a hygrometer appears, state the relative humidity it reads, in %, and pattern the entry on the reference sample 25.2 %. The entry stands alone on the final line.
65 %
